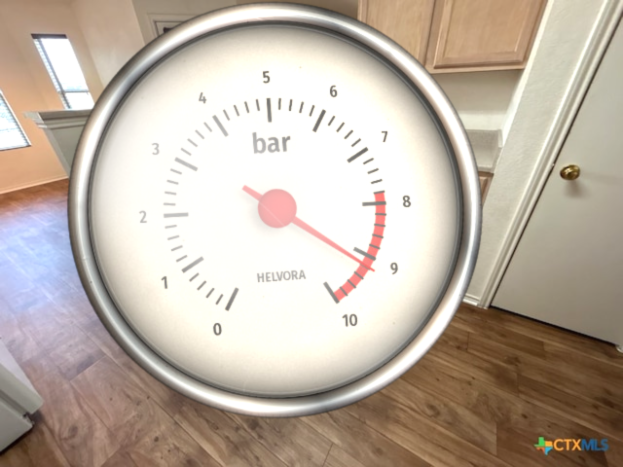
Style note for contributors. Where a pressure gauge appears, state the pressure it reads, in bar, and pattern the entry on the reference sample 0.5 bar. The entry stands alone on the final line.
9.2 bar
